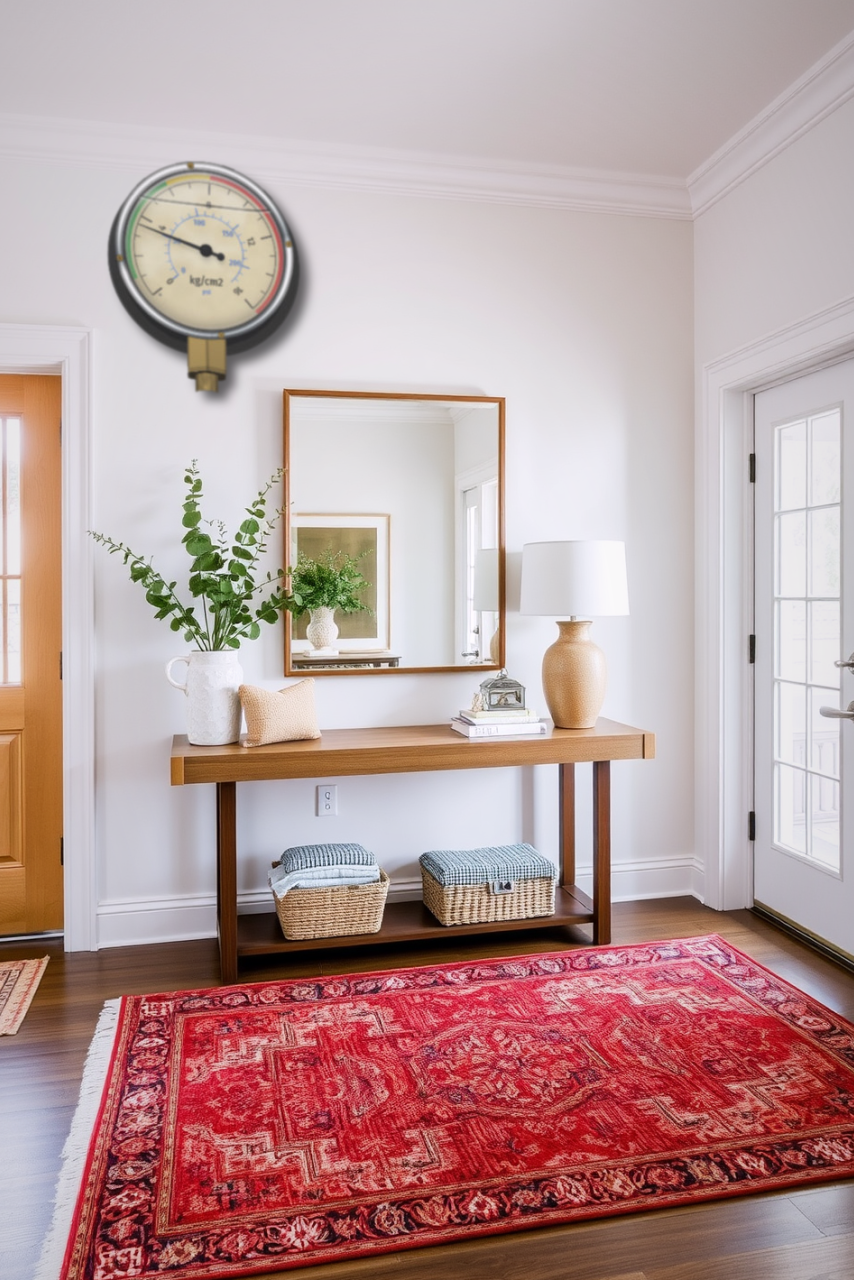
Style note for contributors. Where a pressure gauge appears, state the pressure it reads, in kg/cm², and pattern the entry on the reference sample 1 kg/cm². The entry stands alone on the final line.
3.5 kg/cm²
